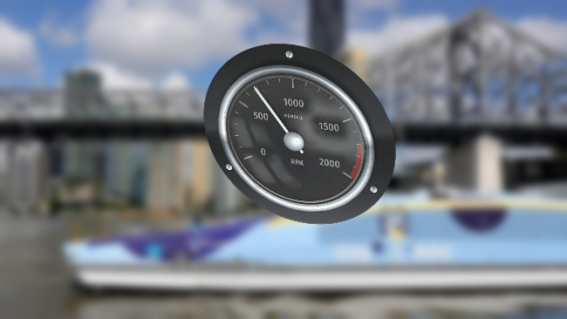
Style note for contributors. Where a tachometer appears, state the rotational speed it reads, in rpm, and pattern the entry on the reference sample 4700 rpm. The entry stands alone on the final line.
700 rpm
